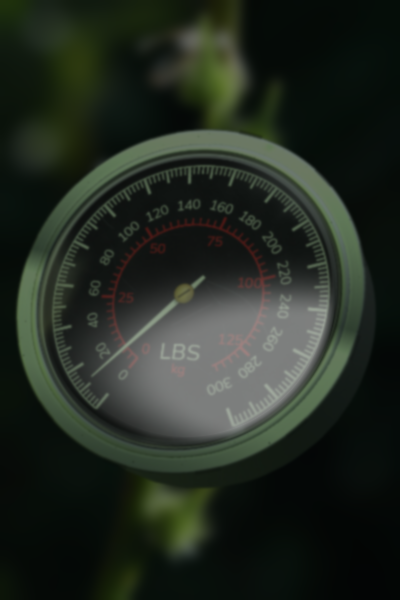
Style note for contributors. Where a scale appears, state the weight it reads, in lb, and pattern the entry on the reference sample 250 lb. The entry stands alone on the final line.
10 lb
